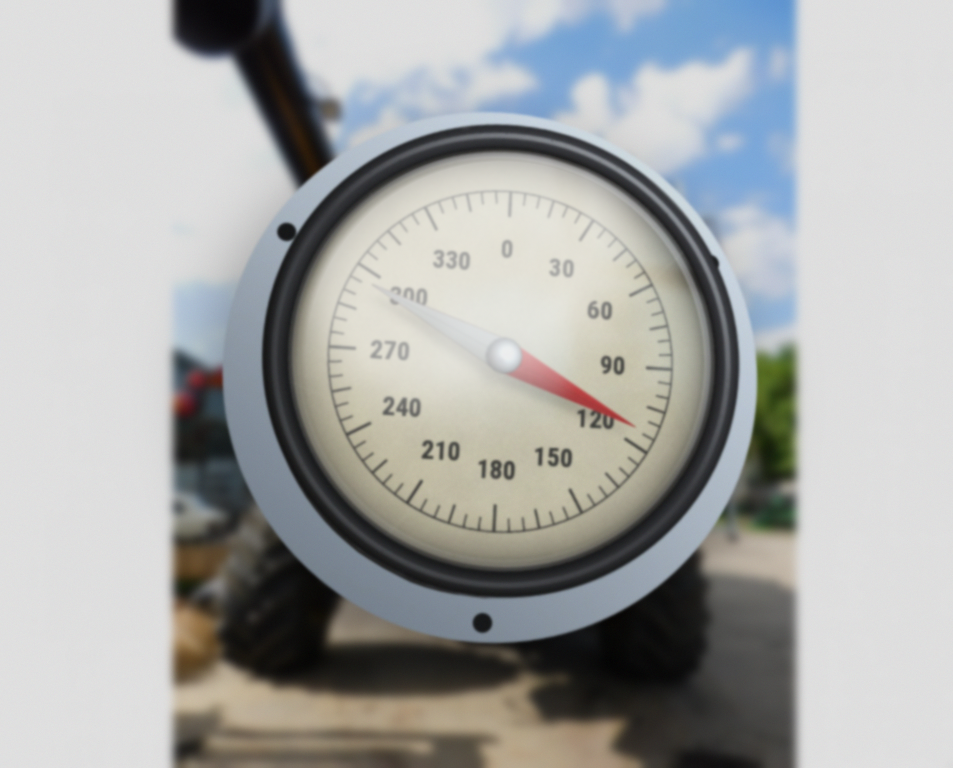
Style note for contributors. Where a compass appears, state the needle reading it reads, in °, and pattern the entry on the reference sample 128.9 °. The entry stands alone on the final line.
115 °
